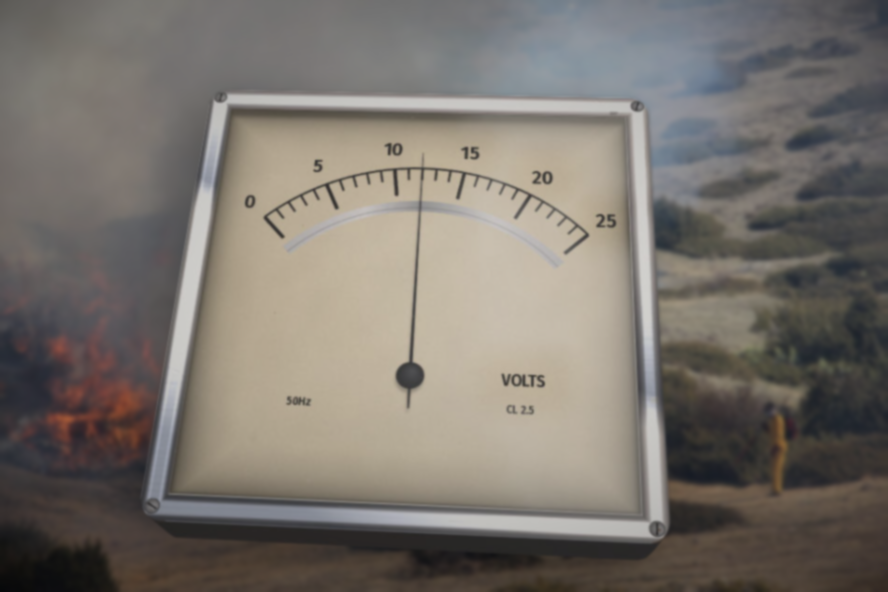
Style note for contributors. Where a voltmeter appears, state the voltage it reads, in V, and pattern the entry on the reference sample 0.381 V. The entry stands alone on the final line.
12 V
